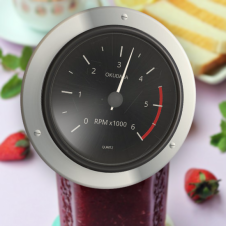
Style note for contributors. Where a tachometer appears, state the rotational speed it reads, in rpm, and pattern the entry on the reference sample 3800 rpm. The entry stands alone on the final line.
3250 rpm
